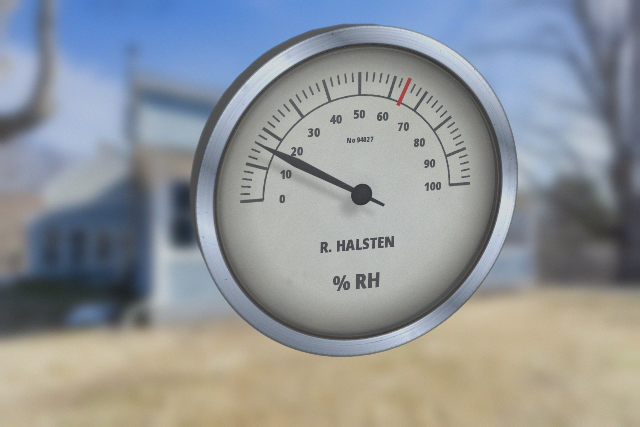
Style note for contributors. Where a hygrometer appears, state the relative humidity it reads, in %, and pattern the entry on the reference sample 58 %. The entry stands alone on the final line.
16 %
